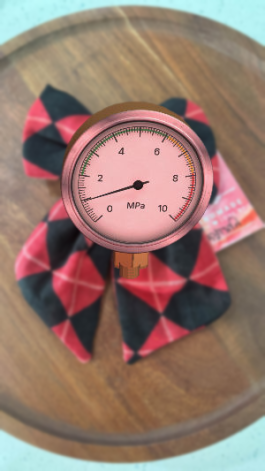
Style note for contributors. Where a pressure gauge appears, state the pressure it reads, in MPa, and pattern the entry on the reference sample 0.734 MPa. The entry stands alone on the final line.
1 MPa
